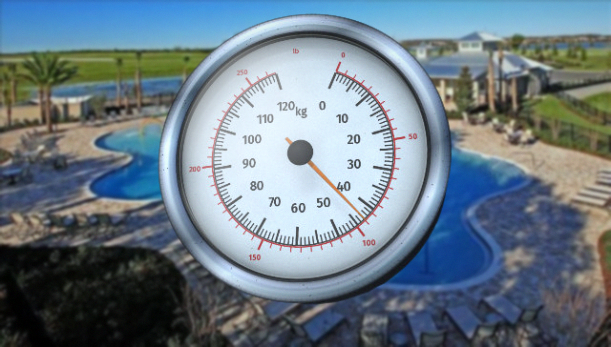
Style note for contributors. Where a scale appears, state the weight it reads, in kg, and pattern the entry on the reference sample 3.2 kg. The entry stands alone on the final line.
43 kg
